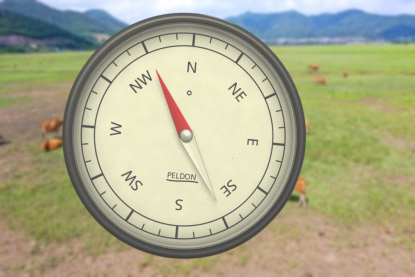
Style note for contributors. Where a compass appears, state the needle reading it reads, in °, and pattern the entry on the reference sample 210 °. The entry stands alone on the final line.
330 °
